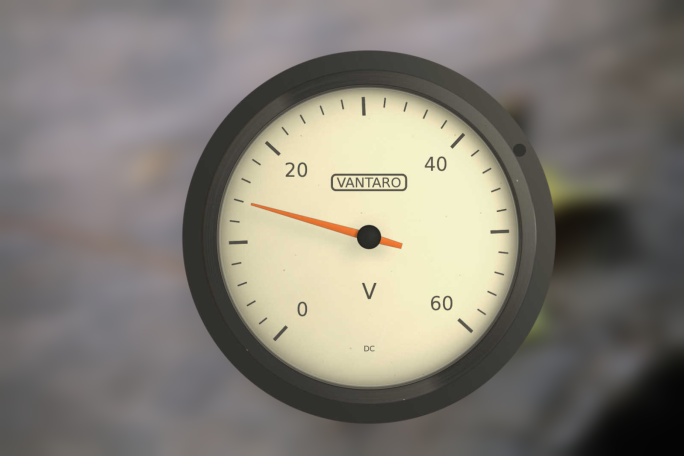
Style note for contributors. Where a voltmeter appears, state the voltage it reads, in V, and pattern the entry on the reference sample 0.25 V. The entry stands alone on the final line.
14 V
